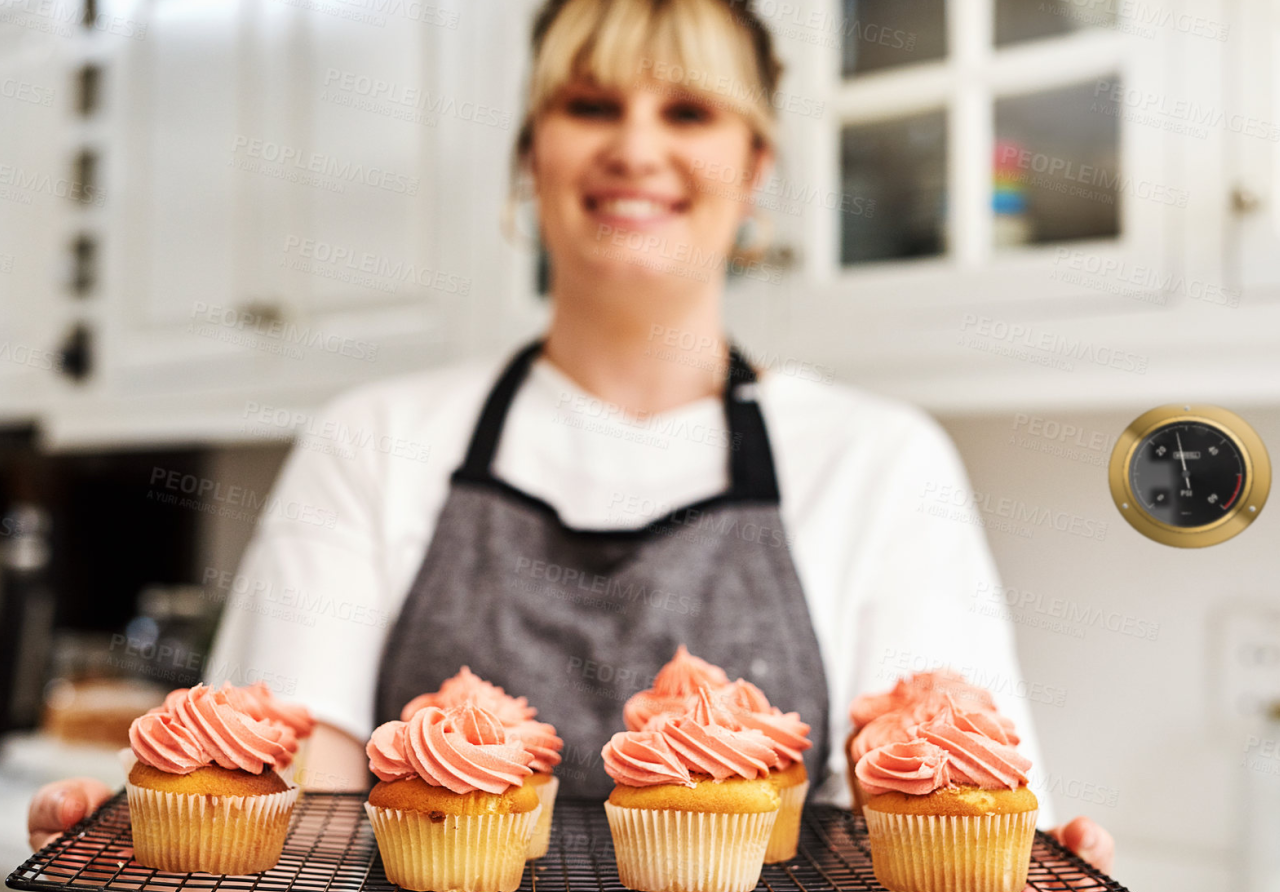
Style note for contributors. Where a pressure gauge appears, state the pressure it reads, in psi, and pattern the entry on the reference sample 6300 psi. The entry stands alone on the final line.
27.5 psi
